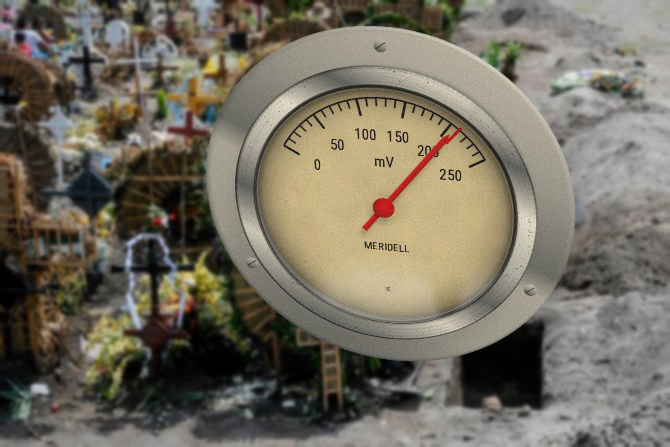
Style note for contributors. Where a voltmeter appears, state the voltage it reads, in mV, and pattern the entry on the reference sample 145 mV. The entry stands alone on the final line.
205 mV
